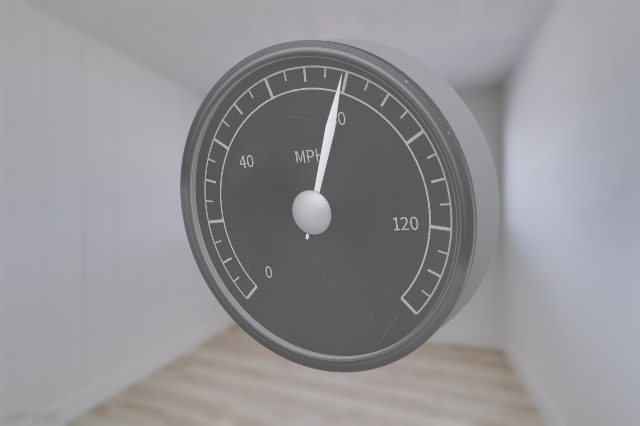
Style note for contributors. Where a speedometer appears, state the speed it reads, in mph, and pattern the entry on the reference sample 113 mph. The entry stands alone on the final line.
80 mph
